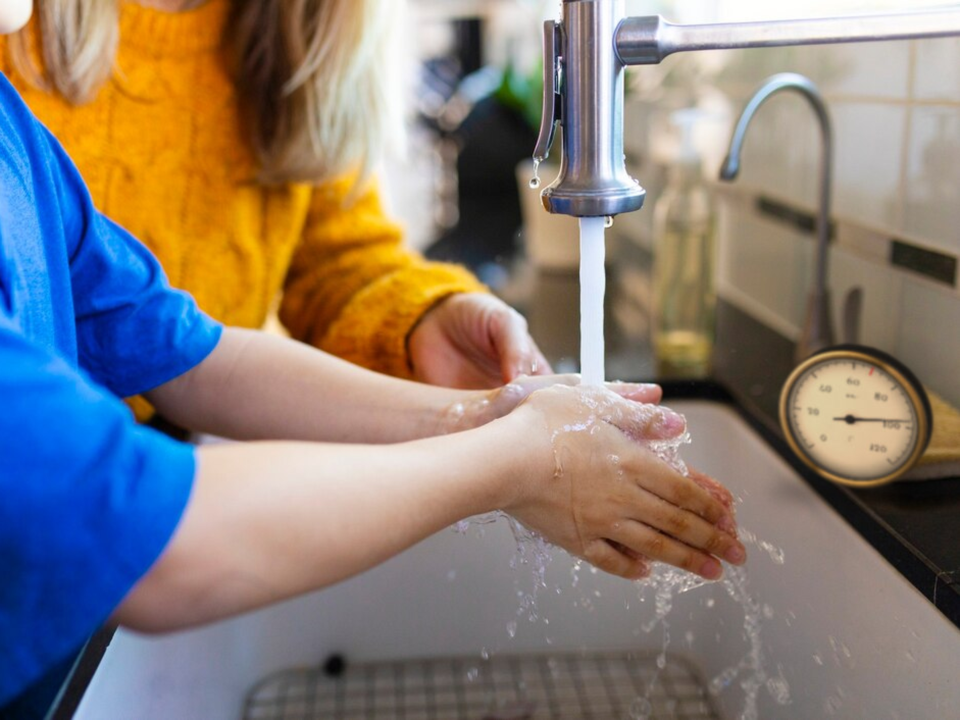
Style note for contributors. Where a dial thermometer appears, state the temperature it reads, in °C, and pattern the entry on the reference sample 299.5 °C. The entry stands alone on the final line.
96 °C
